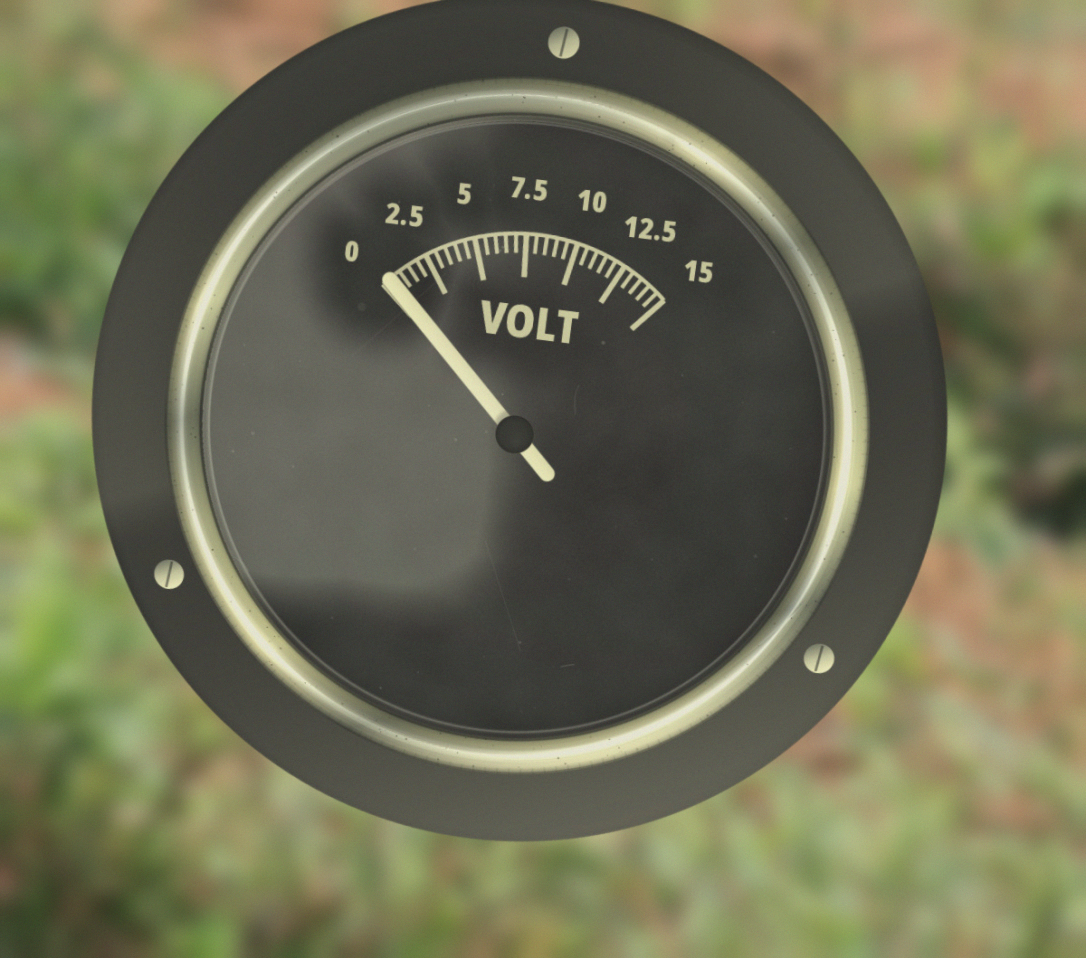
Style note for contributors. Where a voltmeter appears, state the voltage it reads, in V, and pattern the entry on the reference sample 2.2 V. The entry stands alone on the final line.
0.5 V
